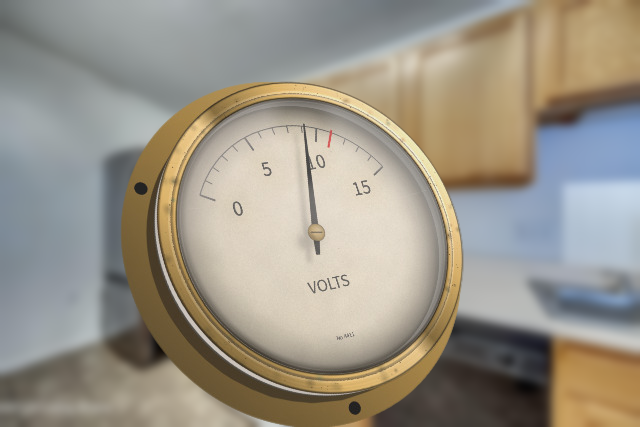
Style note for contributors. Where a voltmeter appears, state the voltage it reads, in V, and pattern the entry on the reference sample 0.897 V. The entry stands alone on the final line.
9 V
